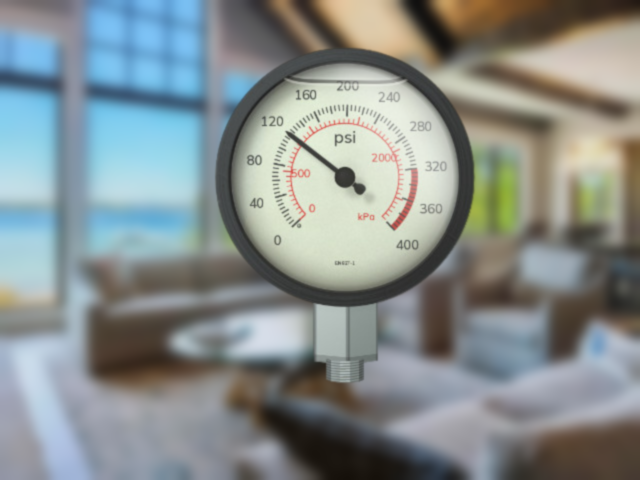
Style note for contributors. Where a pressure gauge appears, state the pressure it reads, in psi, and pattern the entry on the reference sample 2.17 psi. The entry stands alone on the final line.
120 psi
